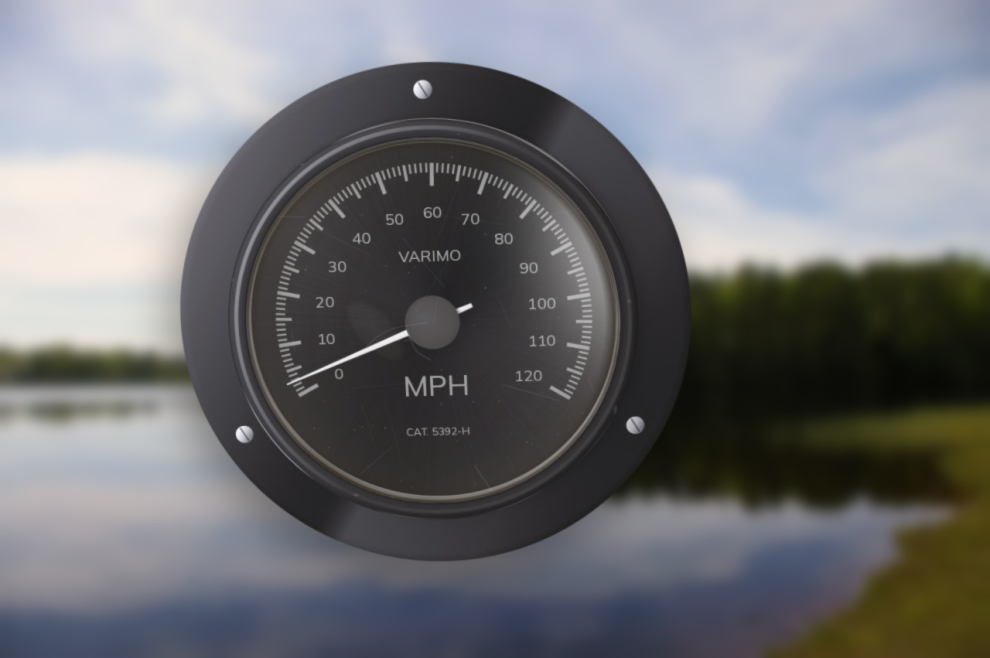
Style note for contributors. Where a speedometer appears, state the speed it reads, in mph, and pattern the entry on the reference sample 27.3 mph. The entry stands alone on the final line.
3 mph
